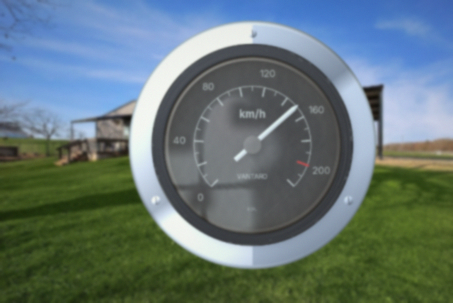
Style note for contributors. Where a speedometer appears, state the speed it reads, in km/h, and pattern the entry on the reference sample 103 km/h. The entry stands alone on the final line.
150 km/h
